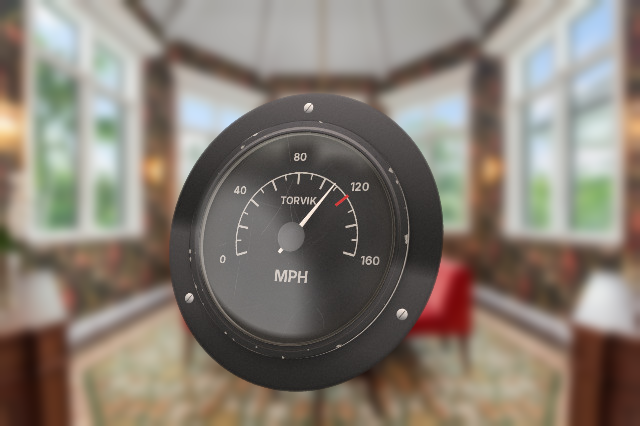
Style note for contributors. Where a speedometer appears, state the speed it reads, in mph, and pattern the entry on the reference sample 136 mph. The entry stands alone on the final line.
110 mph
